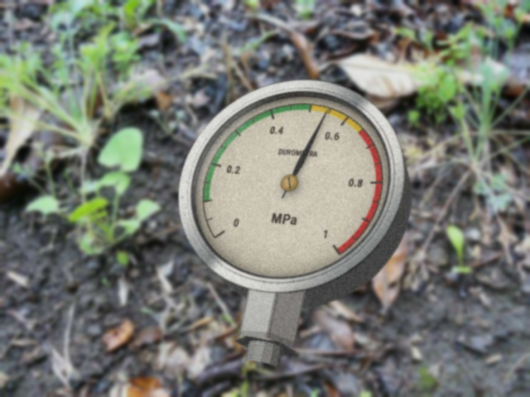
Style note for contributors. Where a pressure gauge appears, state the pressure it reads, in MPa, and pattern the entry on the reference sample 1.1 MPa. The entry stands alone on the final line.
0.55 MPa
